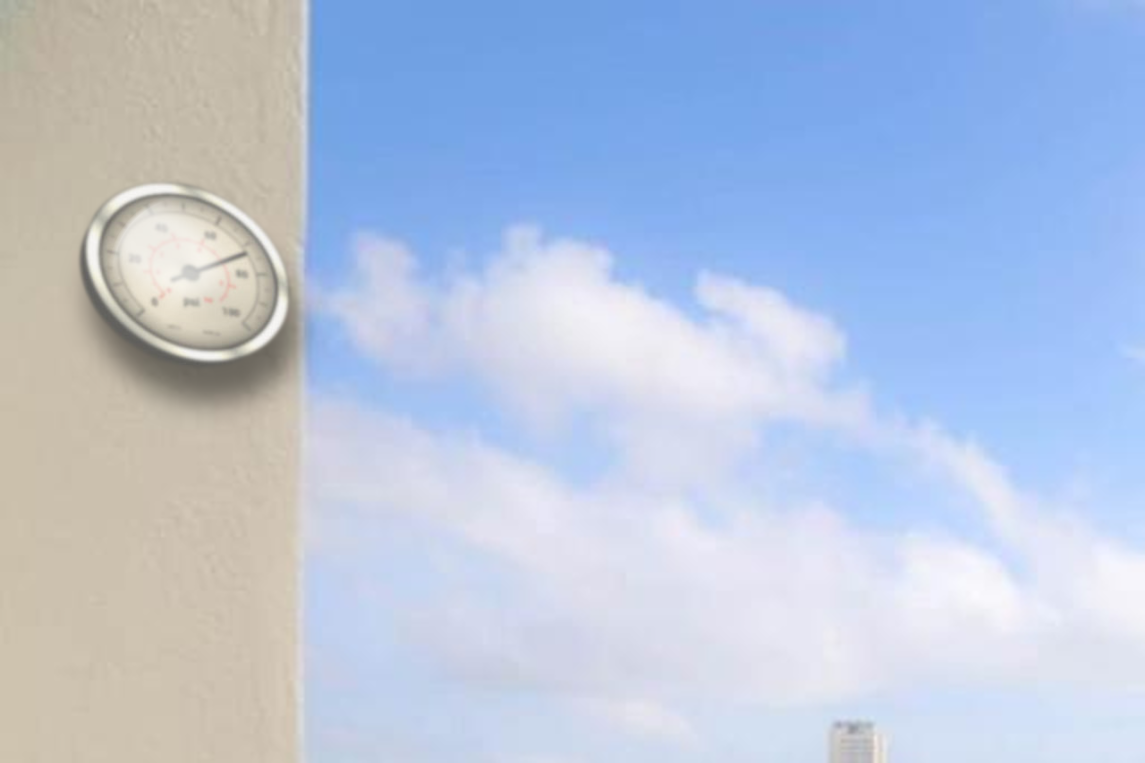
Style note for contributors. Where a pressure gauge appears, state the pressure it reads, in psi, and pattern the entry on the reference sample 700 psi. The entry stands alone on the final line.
72.5 psi
